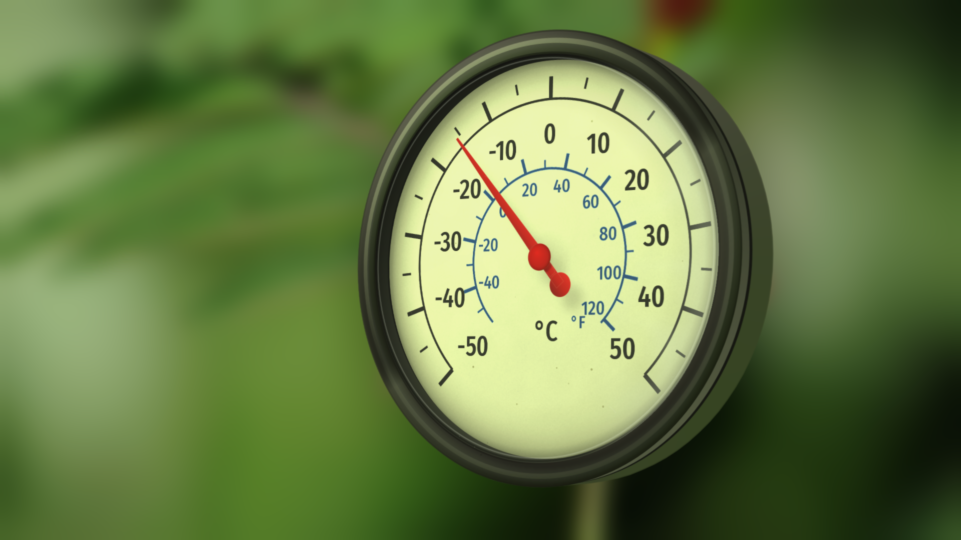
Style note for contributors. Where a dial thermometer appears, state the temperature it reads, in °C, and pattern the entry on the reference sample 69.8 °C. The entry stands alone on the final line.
-15 °C
